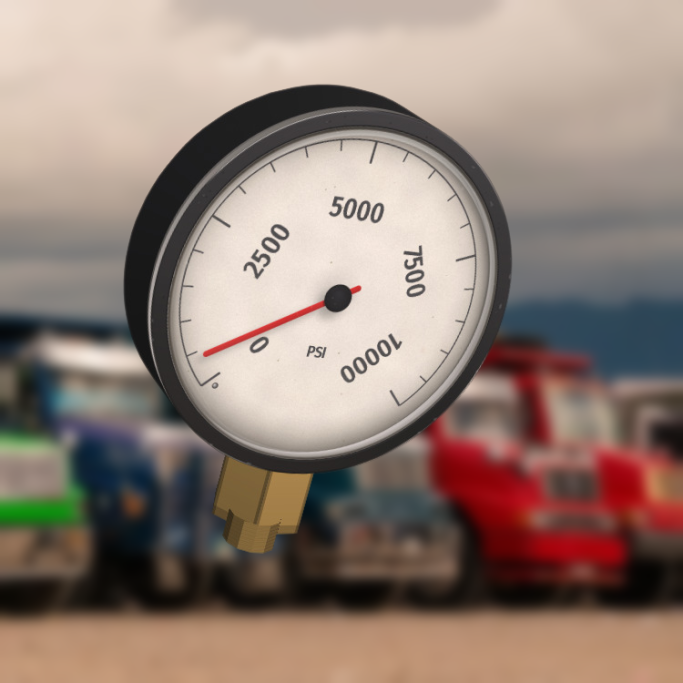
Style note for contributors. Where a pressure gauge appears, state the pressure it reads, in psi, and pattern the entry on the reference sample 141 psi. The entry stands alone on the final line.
500 psi
